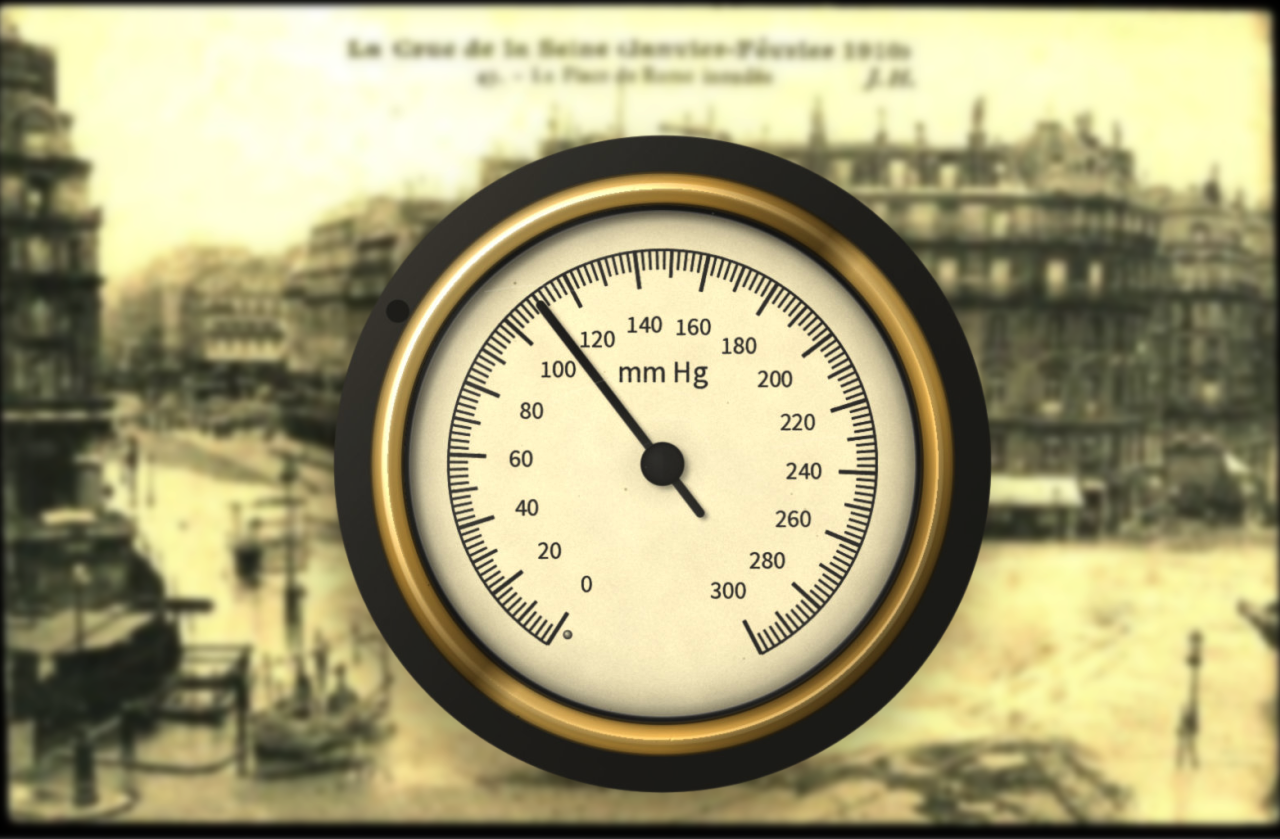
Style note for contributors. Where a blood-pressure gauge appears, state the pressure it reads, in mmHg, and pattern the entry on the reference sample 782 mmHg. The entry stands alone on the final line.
110 mmHg
